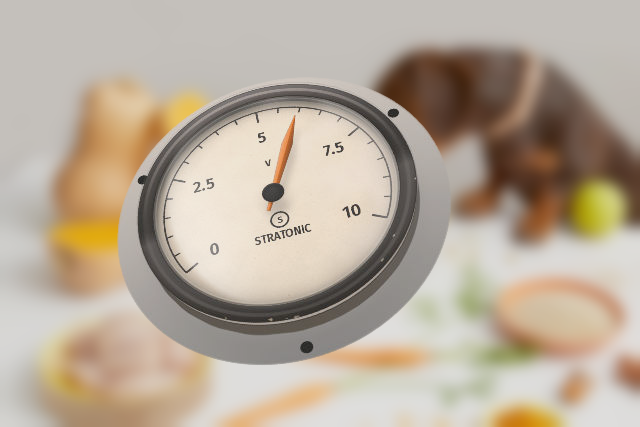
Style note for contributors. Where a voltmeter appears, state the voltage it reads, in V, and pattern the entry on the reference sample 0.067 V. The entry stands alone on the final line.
6 V
